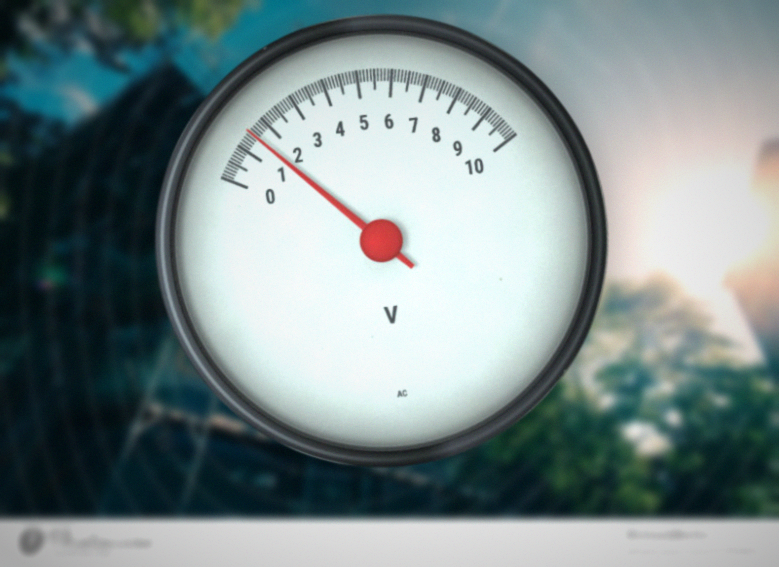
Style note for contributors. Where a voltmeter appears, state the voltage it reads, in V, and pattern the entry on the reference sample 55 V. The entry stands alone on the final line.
1.5 V
